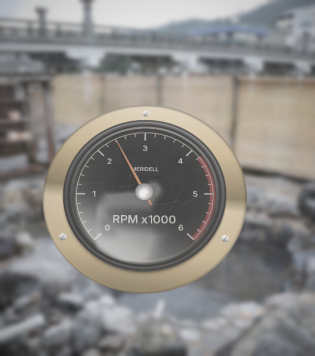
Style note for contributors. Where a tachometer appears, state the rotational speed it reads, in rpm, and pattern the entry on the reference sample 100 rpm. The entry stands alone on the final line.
2400 rpm
